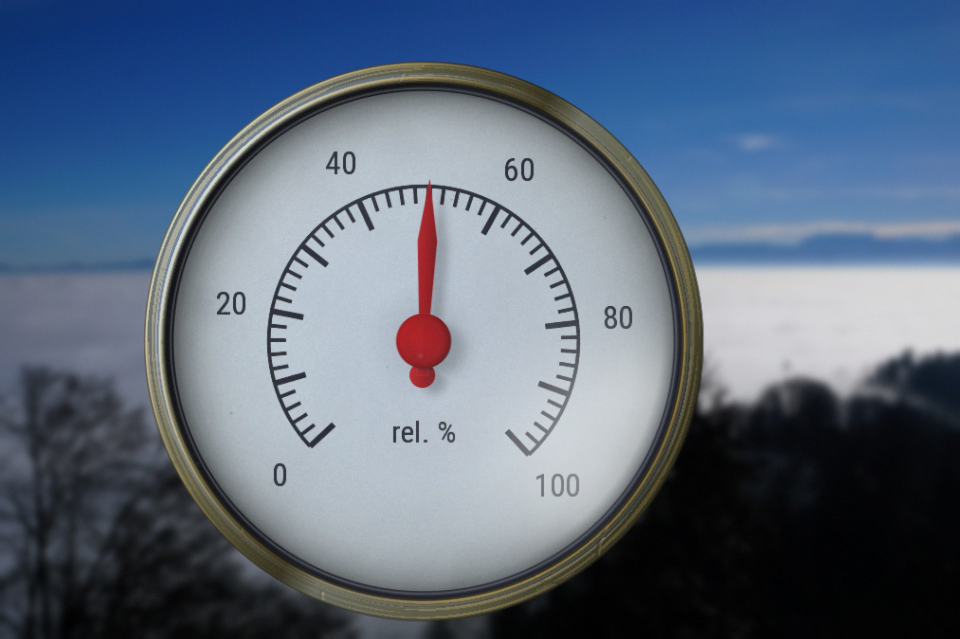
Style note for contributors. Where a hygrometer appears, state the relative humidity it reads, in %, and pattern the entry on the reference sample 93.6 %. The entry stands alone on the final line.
50 %
